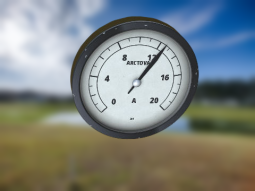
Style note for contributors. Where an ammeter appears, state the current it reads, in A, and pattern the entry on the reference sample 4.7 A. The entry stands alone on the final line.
12.5 A
